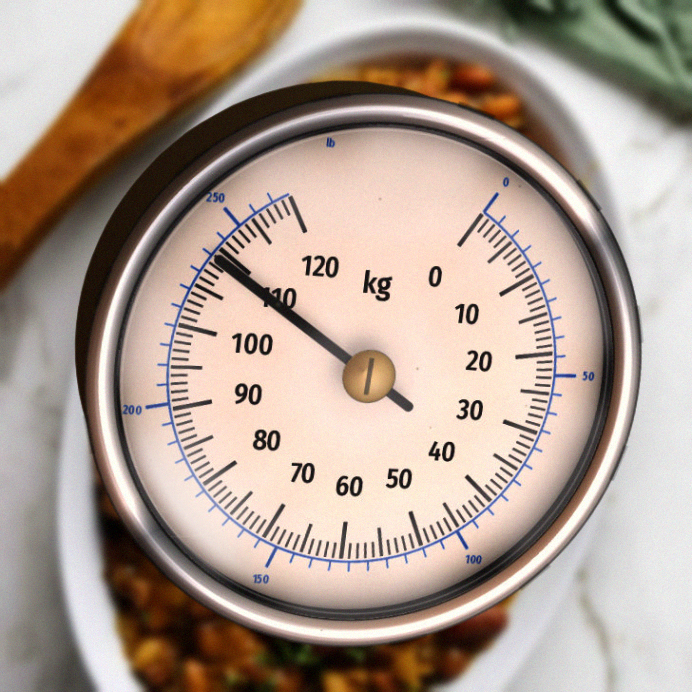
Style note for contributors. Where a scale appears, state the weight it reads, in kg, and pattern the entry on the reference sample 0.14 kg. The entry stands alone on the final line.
109 kg
